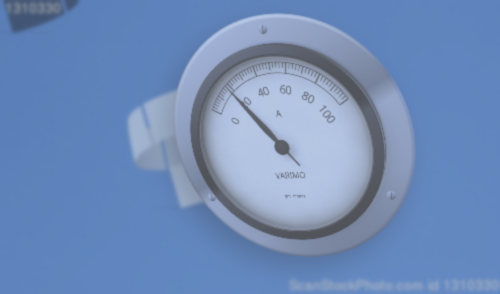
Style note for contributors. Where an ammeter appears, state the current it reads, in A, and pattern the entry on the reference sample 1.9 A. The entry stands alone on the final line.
20 A
